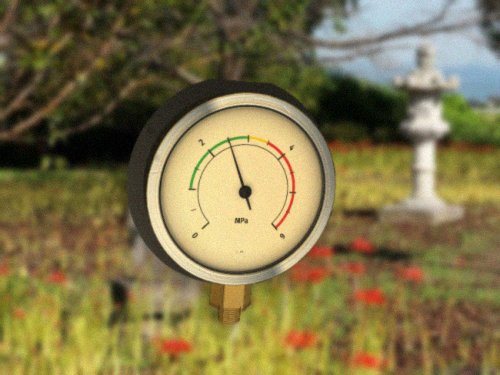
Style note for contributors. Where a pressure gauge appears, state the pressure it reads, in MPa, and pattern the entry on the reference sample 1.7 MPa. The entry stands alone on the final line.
2.5 MPa
